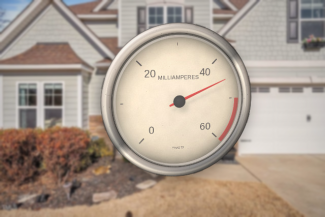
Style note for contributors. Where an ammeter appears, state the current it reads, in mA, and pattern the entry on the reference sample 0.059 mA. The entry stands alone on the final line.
45 mA
